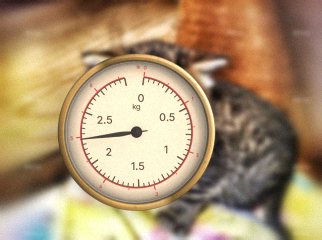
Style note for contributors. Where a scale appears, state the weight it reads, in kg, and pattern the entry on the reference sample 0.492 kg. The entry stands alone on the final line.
2.25 kg
